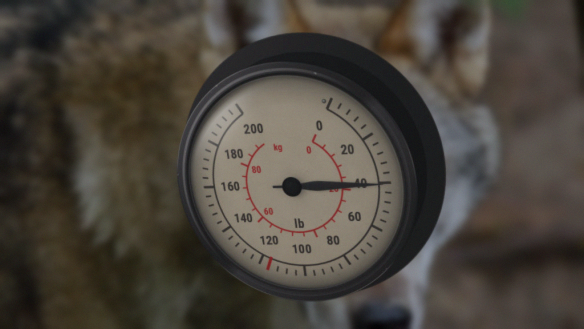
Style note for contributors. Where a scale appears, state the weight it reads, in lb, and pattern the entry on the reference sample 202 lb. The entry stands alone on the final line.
40 lb
